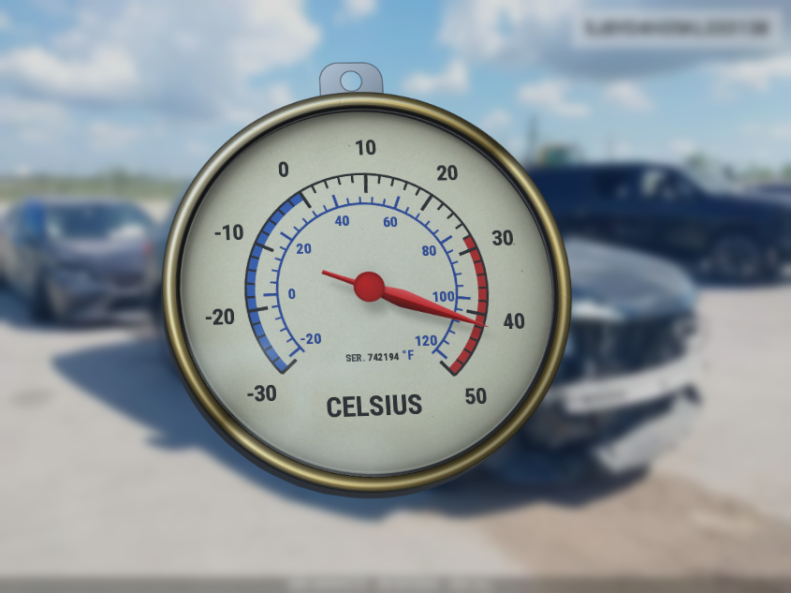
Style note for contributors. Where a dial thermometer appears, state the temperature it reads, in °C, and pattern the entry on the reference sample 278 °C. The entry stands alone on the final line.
42 °C
